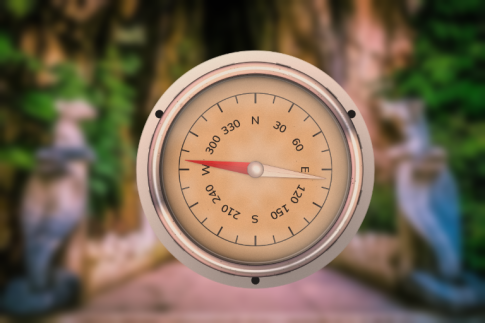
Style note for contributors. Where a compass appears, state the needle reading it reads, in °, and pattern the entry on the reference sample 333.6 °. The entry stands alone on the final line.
277.5 °
